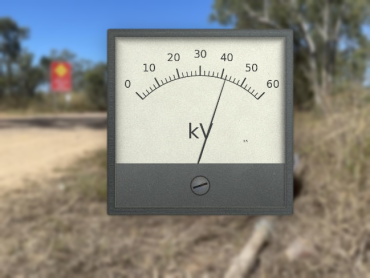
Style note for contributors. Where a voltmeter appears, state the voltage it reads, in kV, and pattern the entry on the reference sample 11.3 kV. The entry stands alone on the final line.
42 kV
